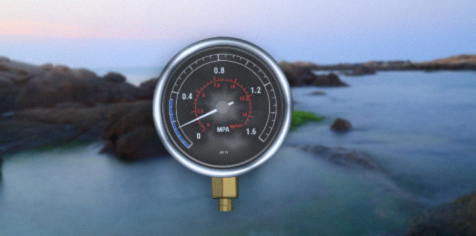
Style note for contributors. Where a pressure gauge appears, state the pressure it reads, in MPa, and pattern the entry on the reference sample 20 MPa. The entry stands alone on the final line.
0.15 MPa
